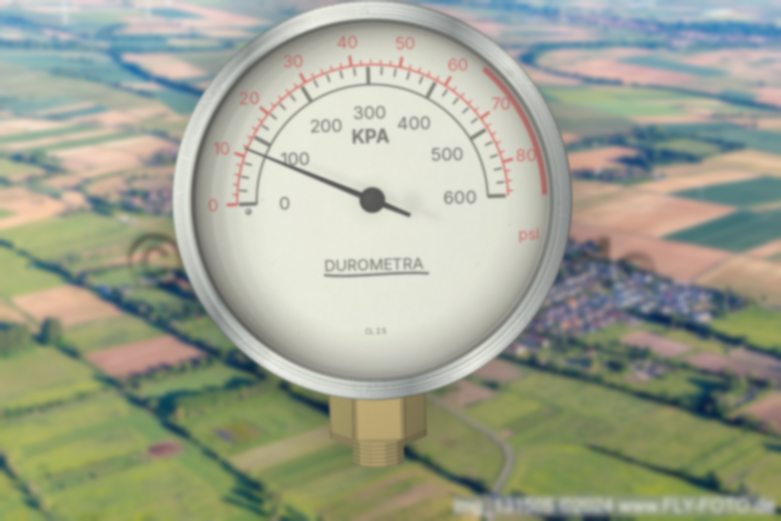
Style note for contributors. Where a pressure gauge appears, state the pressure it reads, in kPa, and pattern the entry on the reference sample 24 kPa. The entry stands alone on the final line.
80 kPa
